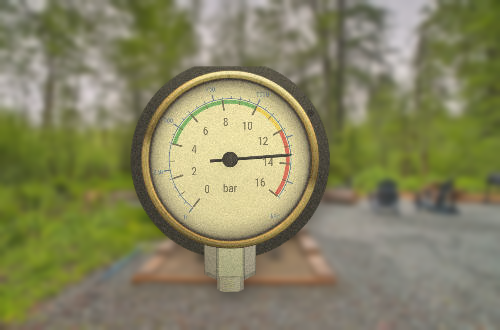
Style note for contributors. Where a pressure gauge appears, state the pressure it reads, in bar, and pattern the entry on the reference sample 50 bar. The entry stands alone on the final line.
13.5 bar
